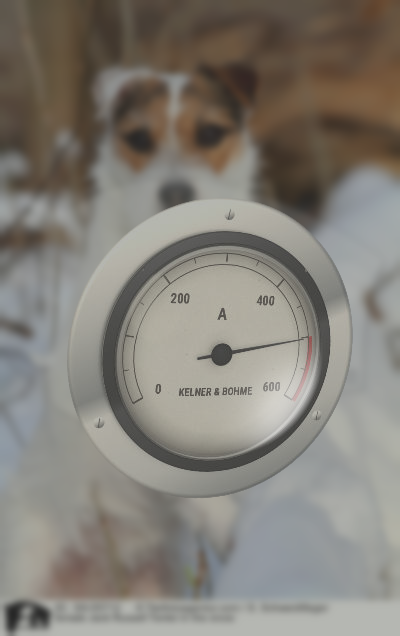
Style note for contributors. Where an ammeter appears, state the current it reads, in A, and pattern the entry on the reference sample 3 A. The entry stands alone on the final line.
500 A
